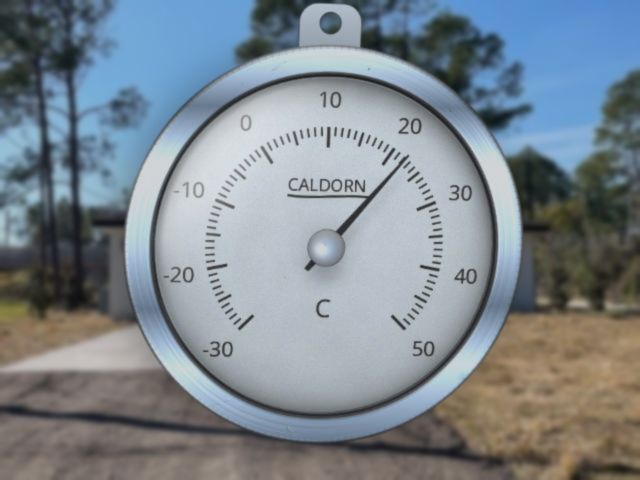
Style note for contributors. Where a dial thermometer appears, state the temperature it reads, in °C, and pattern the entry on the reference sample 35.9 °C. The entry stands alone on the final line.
22 °C
